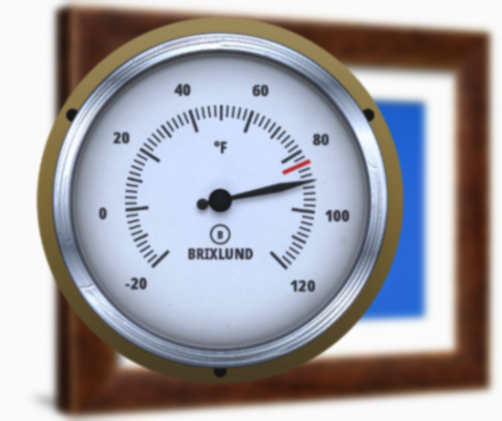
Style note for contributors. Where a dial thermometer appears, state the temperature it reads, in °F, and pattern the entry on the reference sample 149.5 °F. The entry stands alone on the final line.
90 °F
